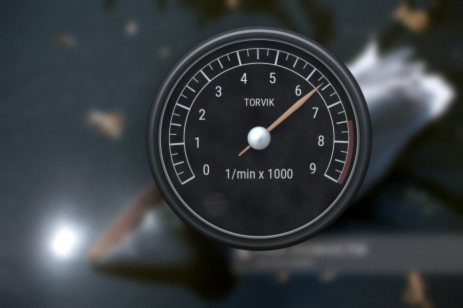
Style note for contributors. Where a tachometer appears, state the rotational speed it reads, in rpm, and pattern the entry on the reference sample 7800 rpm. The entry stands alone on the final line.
6375 rpm
